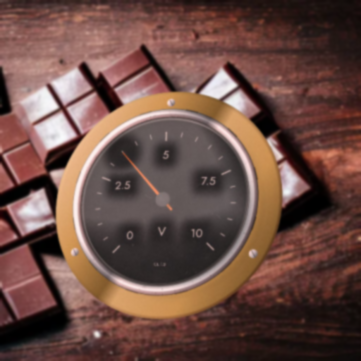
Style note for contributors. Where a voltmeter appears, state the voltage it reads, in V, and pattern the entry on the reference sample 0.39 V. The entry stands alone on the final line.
3.5 V
